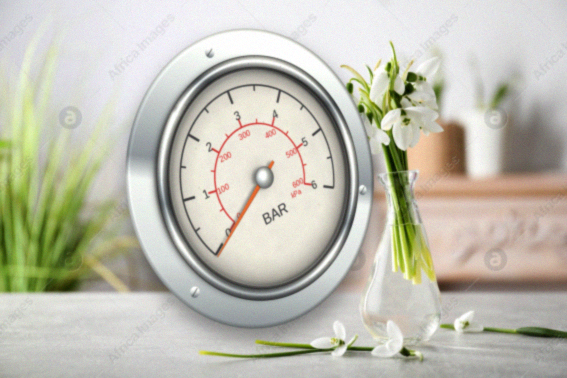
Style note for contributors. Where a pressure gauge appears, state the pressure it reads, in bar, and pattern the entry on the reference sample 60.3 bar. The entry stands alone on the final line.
0 bar
